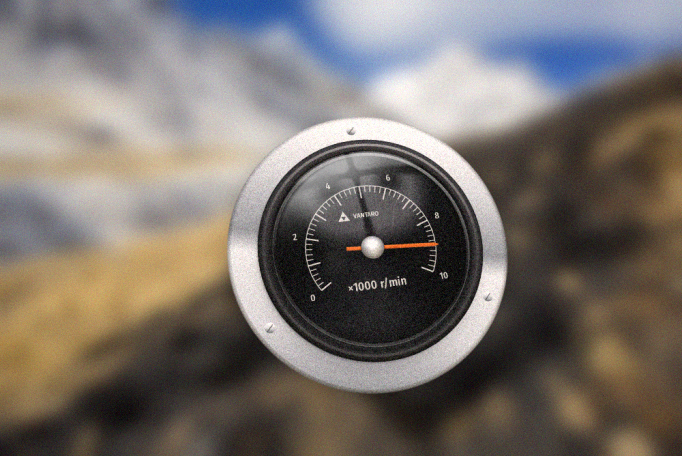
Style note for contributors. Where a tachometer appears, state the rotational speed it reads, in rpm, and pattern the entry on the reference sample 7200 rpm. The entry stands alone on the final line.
9000 rpm
